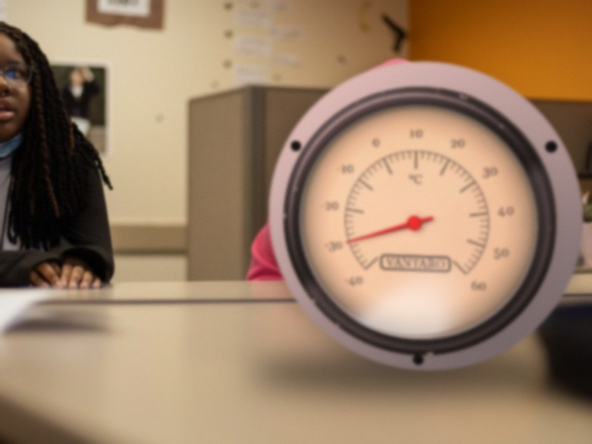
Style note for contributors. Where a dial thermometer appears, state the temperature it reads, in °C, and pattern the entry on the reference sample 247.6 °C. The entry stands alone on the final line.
-30 °C
